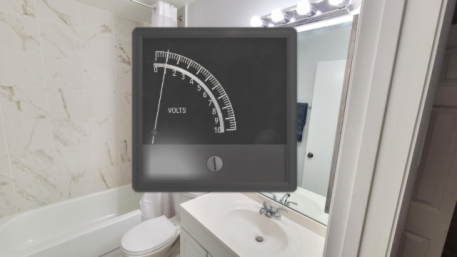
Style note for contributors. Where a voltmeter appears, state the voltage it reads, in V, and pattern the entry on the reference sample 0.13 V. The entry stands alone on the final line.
1 V
